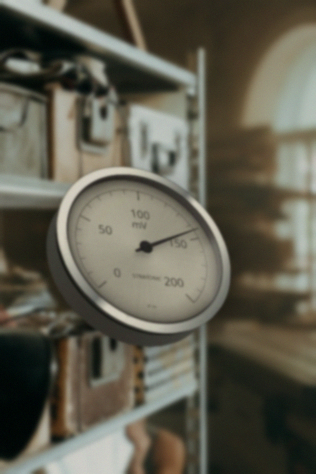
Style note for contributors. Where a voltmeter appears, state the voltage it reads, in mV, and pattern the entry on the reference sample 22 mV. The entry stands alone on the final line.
145 mV
